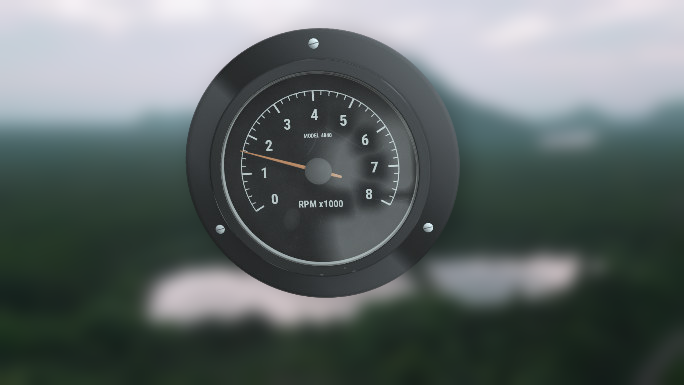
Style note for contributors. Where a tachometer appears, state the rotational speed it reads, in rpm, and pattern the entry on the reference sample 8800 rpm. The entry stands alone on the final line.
1600 rpm
